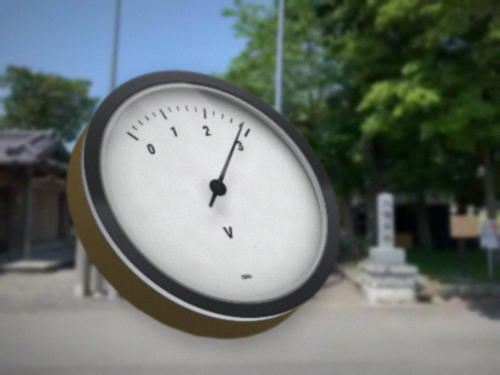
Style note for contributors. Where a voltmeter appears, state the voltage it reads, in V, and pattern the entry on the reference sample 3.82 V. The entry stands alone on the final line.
2.8 V
